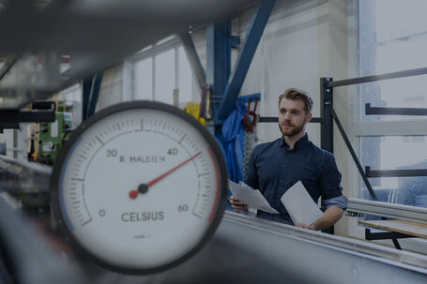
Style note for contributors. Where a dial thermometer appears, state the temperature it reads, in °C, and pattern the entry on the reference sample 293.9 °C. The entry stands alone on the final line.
45 °C
